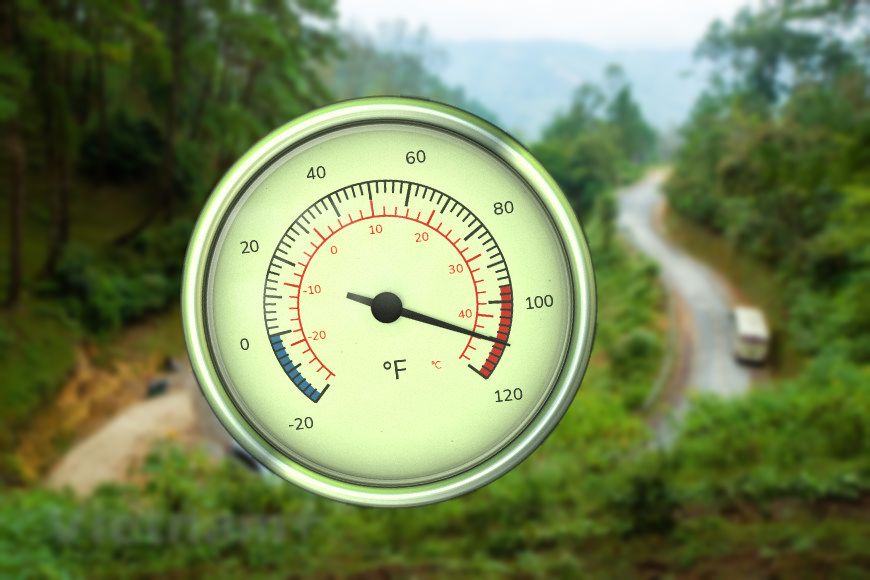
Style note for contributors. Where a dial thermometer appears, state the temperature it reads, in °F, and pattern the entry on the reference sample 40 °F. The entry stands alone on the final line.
110 °F
